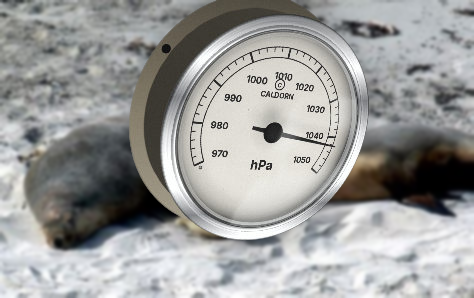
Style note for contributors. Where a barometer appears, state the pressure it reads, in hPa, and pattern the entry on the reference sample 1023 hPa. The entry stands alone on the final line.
1042 hPa
